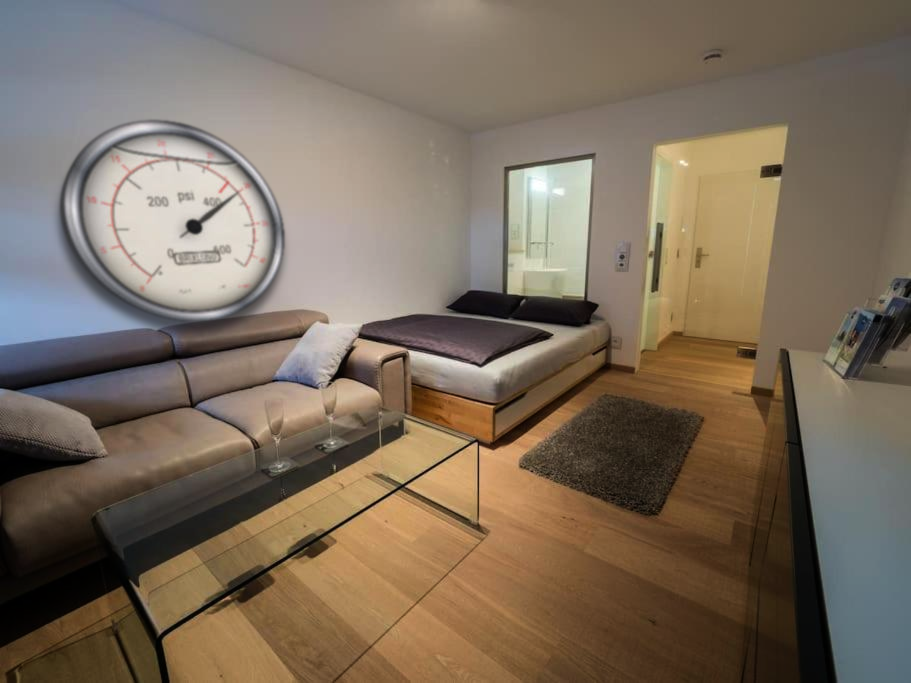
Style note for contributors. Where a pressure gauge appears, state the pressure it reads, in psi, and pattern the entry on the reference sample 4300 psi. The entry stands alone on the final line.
425 psi
